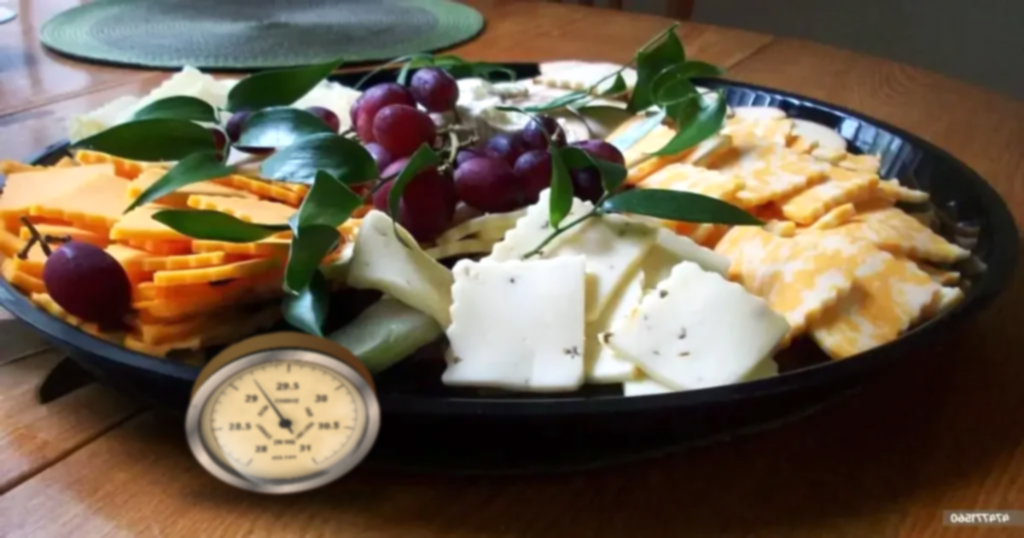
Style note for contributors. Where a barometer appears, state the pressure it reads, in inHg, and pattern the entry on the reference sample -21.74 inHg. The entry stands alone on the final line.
29.2 inHg
